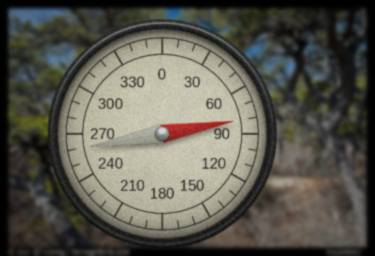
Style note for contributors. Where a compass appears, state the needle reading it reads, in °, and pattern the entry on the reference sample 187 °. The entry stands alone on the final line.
80 °
